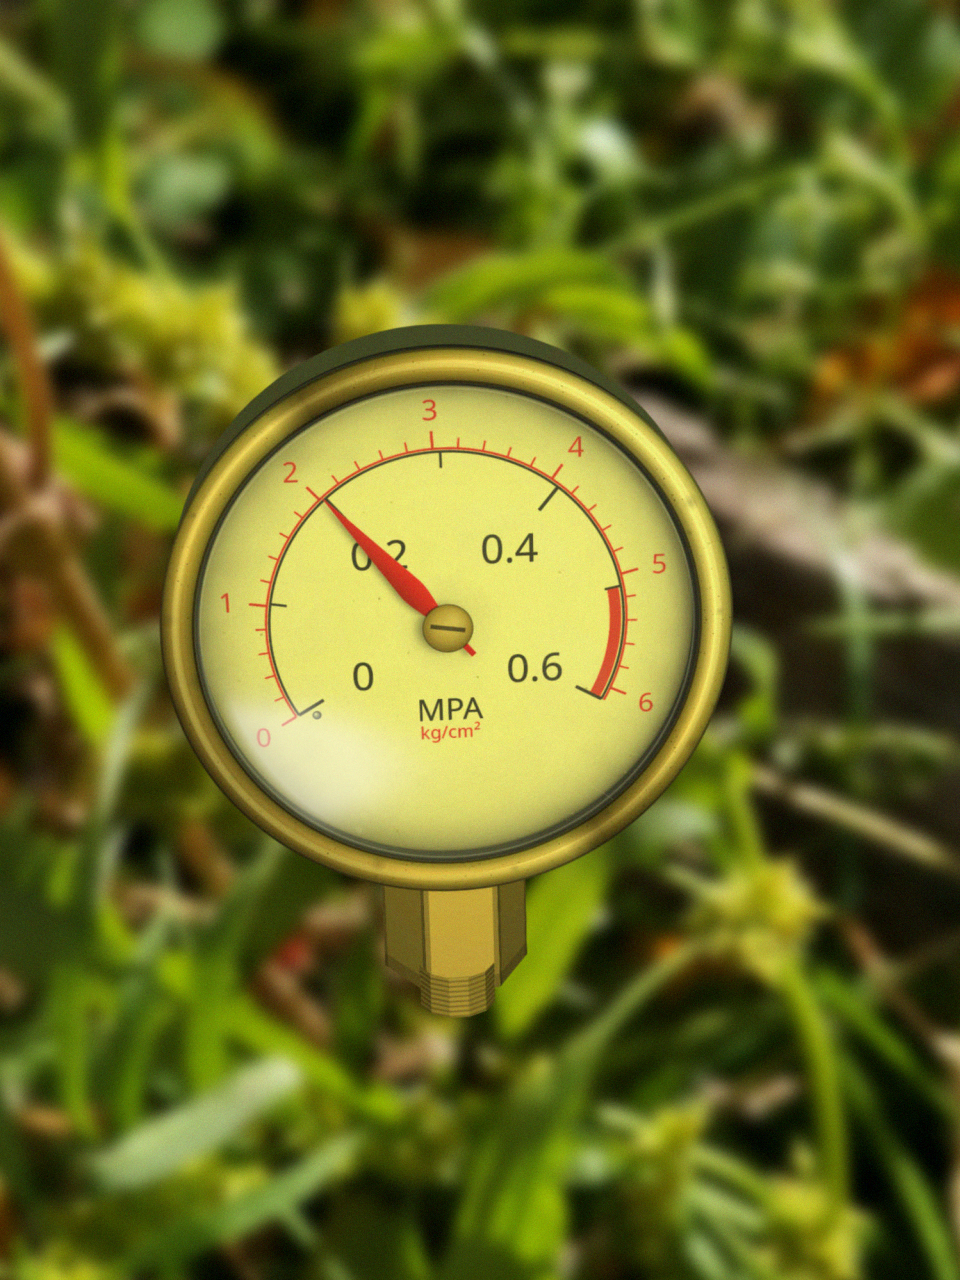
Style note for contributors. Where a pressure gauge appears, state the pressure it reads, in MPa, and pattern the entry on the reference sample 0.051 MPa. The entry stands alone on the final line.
0.2 MPa
